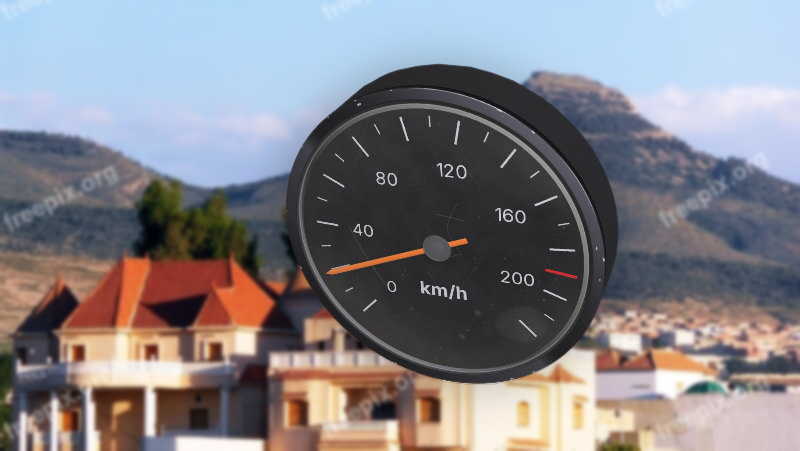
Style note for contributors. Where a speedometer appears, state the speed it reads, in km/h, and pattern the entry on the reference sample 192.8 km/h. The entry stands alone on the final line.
20 km/h
